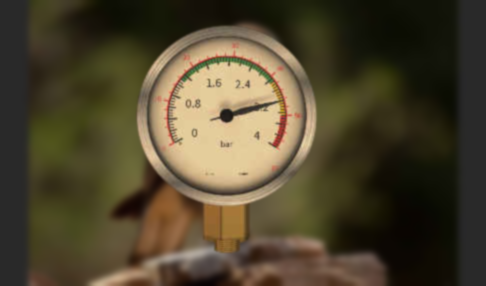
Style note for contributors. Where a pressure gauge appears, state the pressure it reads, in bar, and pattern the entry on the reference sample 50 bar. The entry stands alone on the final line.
3.2 bar
